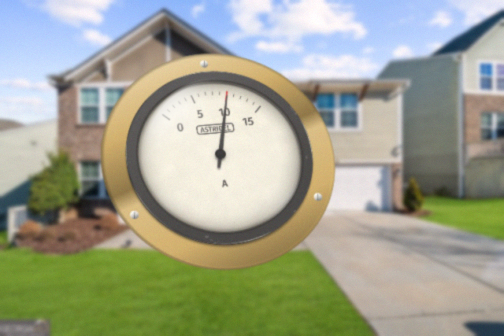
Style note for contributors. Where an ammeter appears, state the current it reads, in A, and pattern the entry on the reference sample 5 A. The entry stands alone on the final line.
10 A
